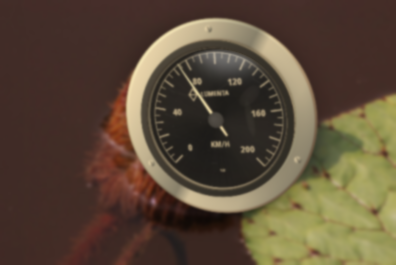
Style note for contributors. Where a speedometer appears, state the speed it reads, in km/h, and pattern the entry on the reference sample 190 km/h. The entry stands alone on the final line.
75 km/h
